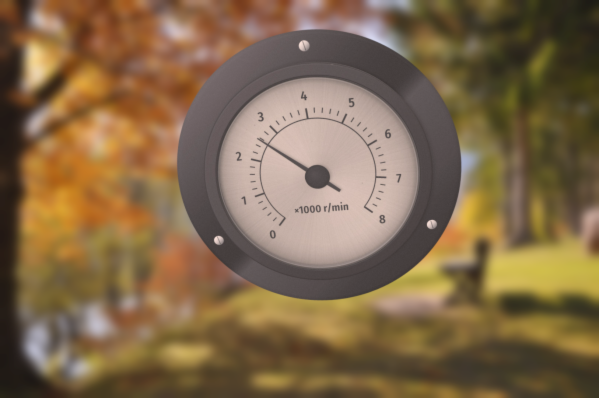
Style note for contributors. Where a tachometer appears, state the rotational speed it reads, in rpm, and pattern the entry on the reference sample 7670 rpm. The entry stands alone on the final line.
2600 rpm
